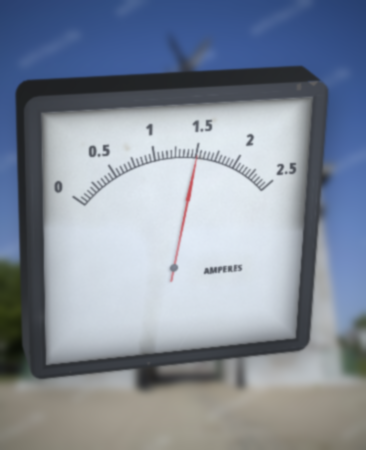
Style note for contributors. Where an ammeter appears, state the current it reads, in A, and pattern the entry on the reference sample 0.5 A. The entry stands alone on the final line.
1.5 A
